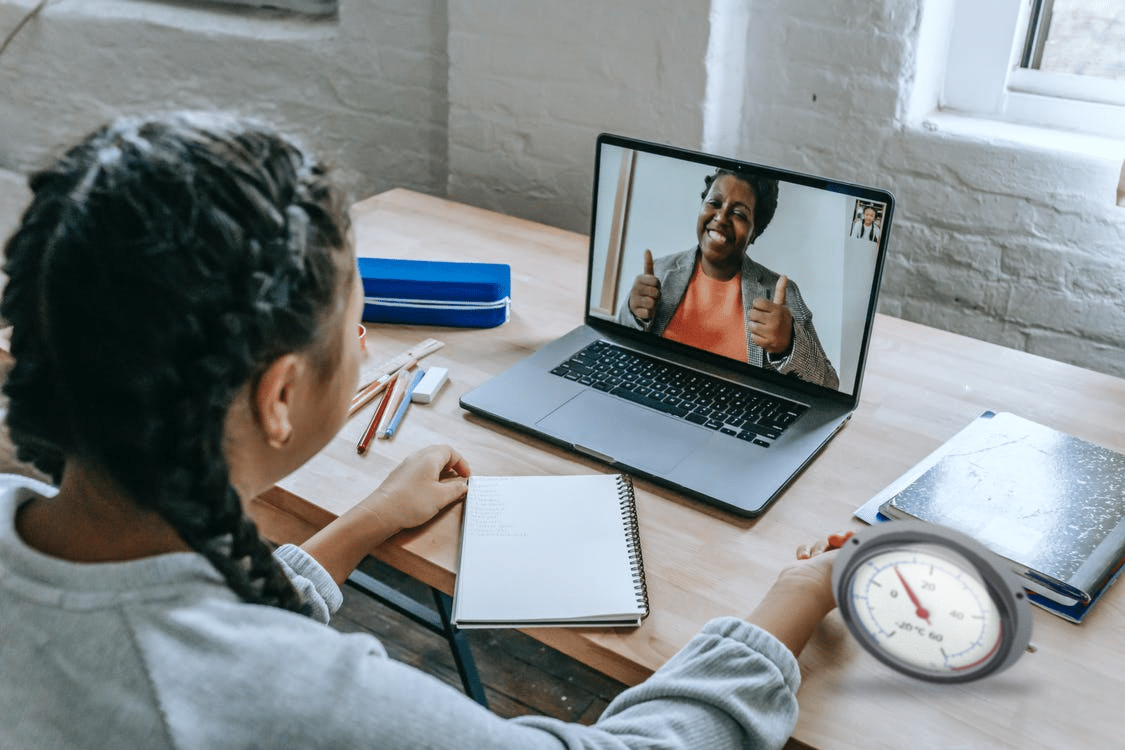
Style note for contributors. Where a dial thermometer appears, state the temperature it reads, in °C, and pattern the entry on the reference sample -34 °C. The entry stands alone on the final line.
10 °C
